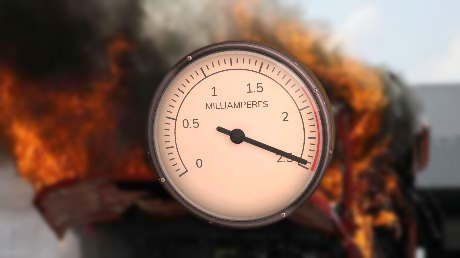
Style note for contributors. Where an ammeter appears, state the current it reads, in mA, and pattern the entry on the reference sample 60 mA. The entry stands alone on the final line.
2.45 mA
